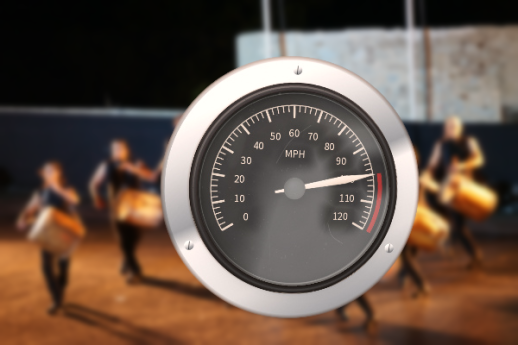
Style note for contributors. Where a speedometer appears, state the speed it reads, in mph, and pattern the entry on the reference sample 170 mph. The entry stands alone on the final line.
100 mph
